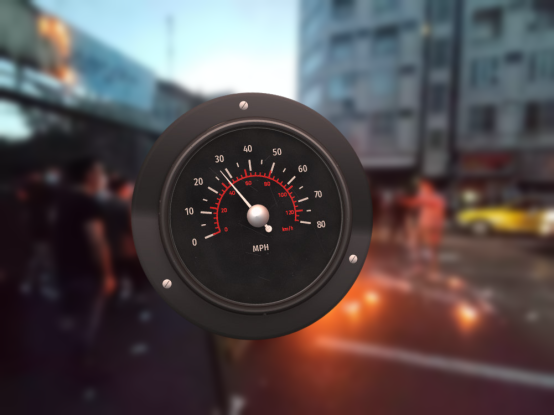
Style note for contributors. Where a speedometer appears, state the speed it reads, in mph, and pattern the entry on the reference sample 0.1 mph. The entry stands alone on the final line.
27.5 mph
